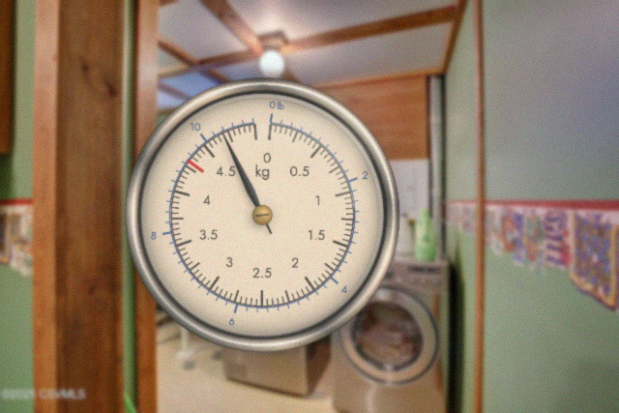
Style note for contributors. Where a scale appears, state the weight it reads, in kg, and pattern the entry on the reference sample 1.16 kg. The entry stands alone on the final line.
4.7 kg
